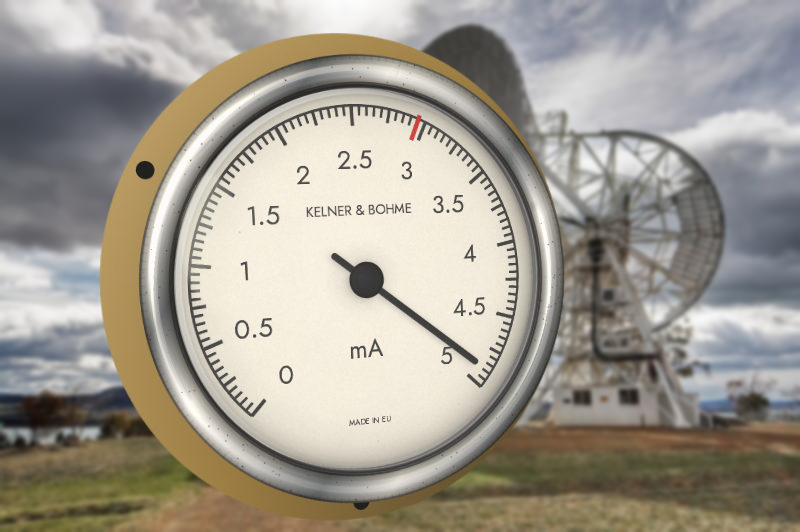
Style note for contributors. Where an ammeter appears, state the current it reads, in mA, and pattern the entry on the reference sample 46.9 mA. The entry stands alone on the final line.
4.9 mA
